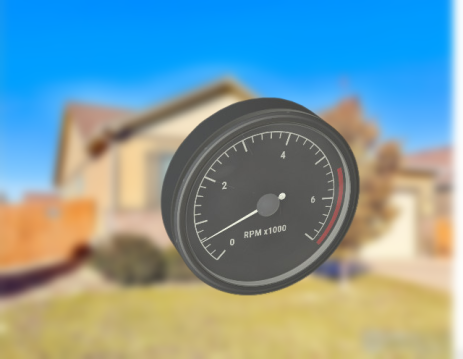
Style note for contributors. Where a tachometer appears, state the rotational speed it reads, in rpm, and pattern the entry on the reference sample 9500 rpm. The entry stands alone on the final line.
600 rpm
